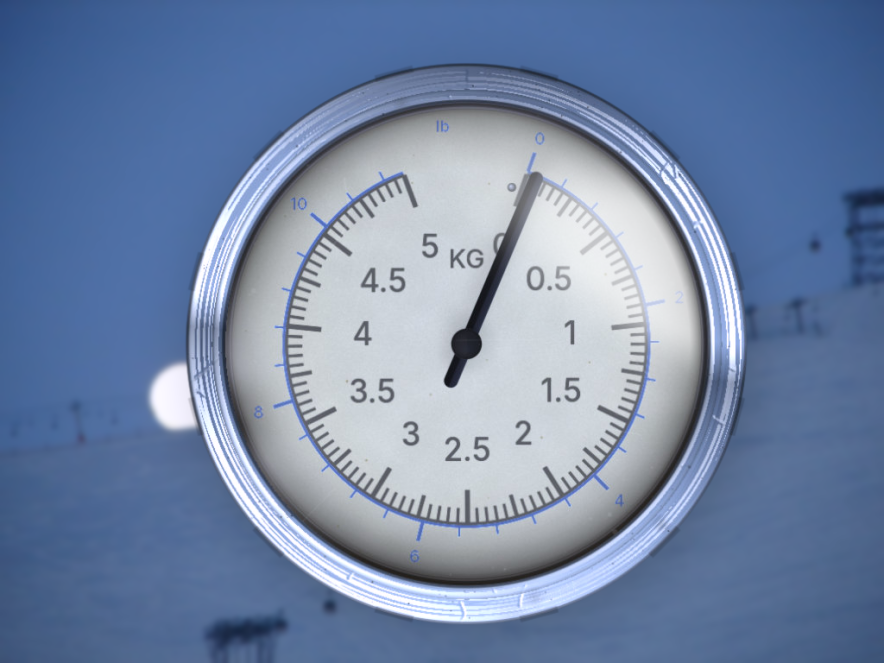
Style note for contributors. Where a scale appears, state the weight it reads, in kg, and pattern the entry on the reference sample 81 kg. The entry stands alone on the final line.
0.05 kg
